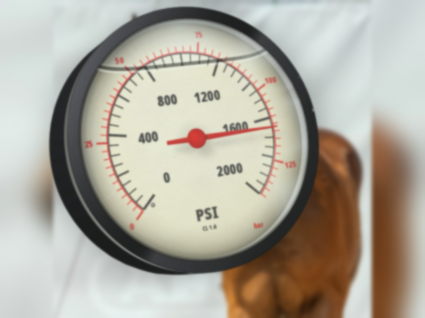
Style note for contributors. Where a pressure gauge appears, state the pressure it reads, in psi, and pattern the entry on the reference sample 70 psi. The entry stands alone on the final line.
1650 psi
